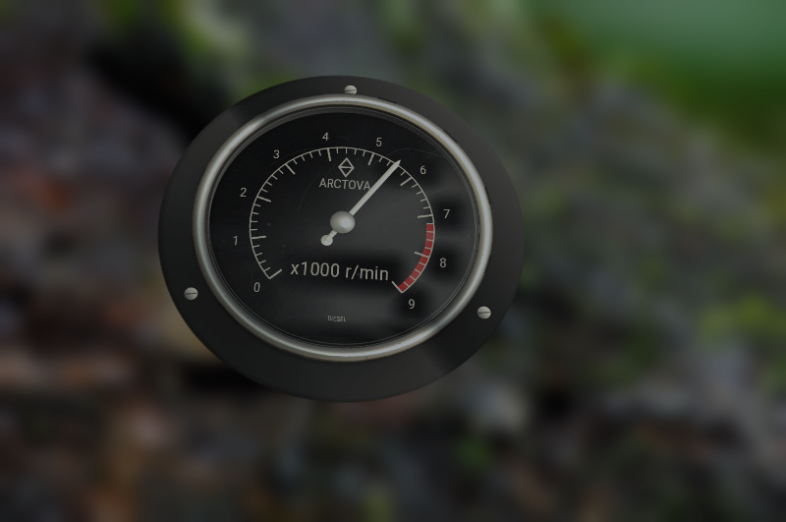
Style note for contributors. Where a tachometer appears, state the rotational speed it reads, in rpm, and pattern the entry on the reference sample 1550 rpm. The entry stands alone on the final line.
5600 rpm
